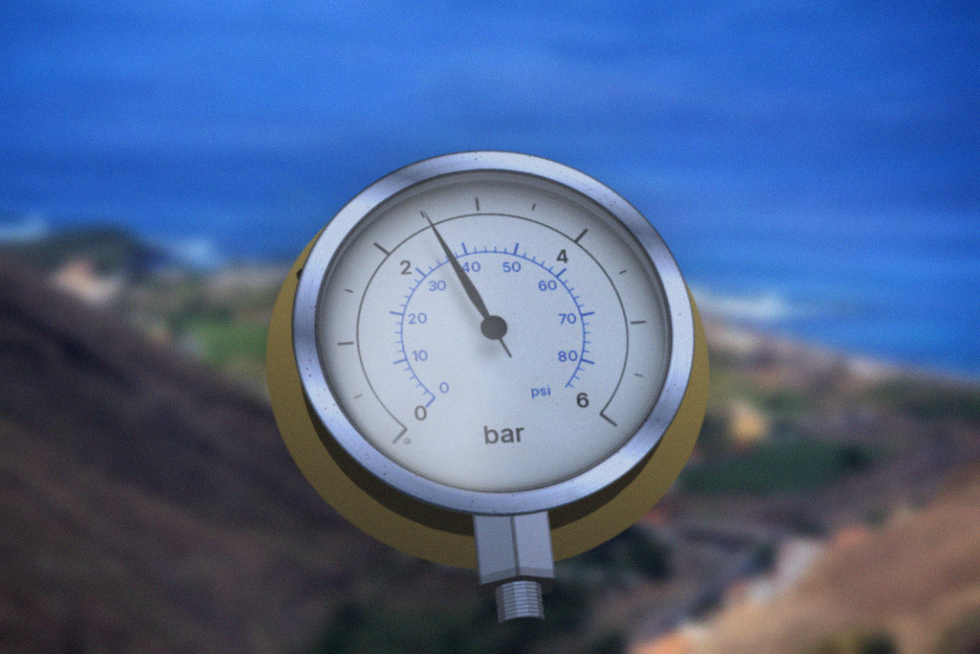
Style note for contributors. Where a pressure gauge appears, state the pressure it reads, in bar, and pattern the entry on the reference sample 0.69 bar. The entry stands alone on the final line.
2.5 bar
